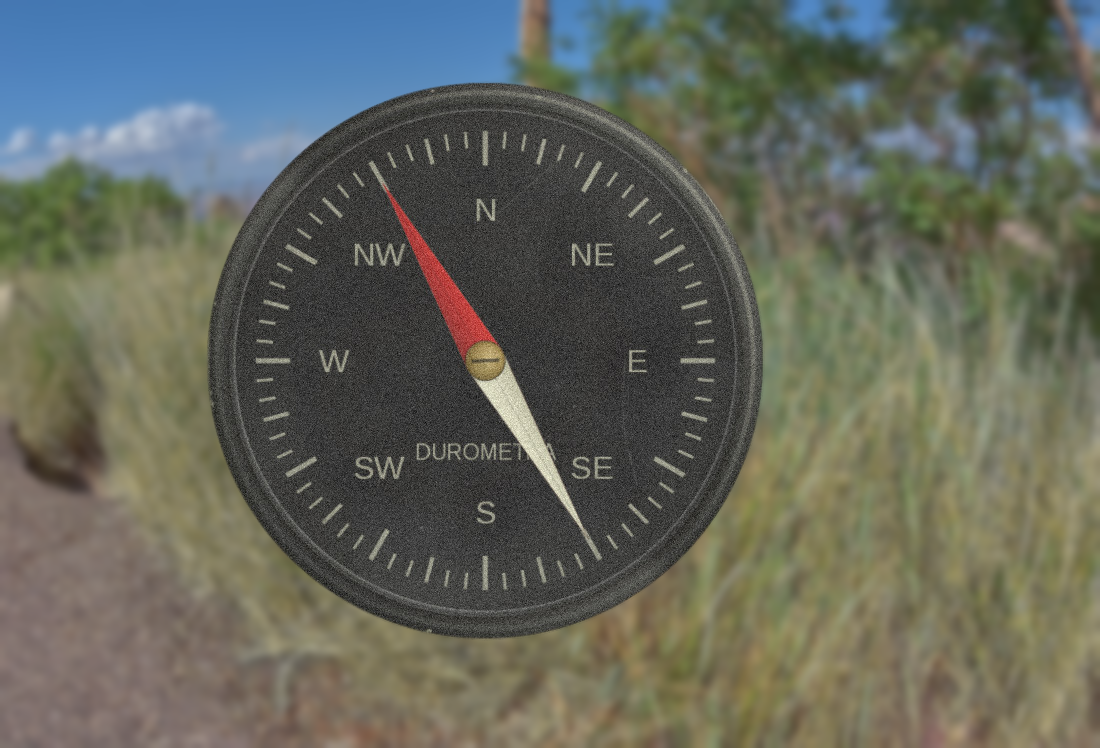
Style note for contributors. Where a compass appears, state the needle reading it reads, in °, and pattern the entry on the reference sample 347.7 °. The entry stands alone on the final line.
330 °
